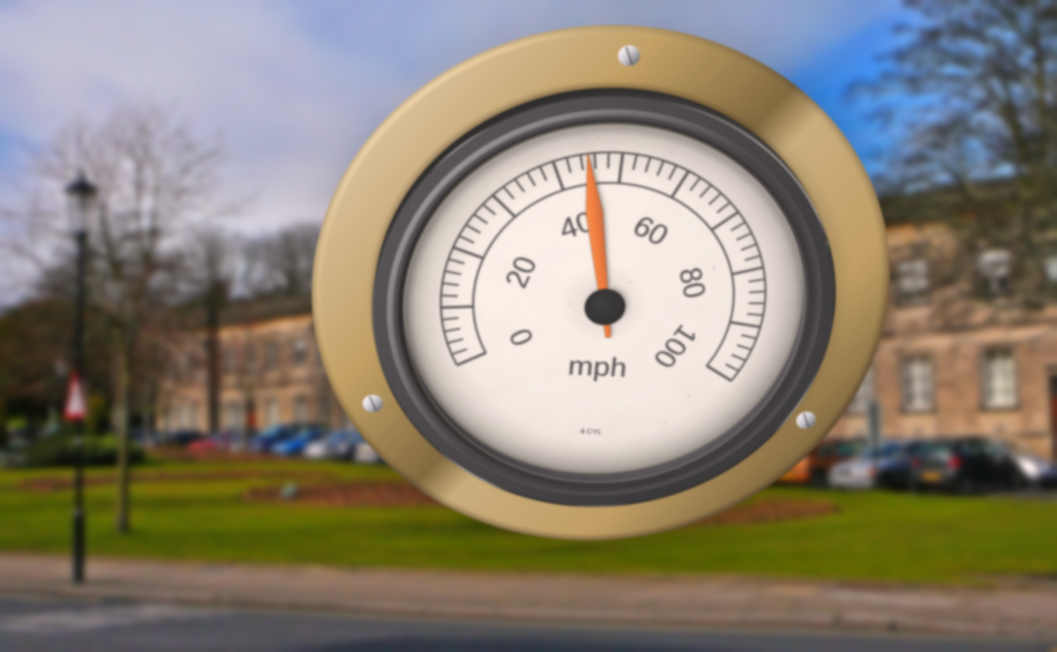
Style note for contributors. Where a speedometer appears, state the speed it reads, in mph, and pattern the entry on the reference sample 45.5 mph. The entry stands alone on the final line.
45 mph
